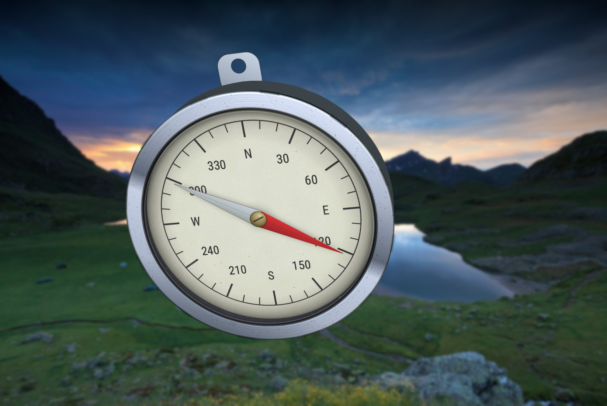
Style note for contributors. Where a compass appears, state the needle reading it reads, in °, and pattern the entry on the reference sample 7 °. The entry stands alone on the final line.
120 °
